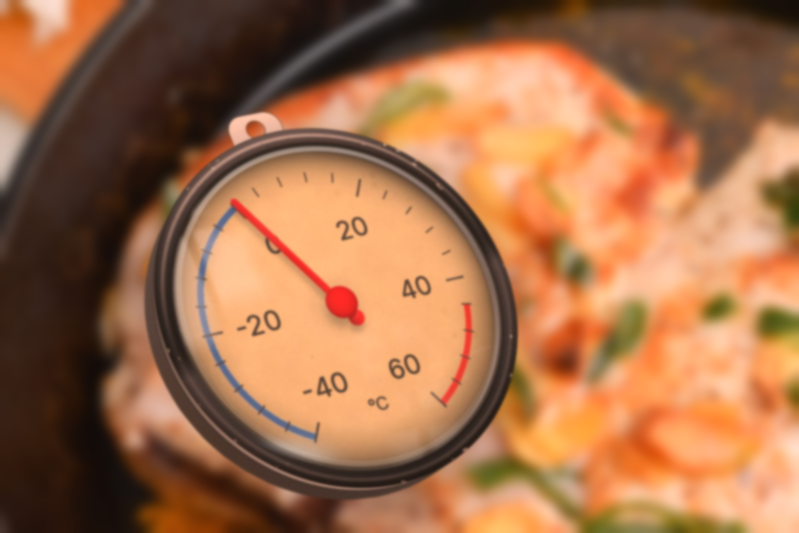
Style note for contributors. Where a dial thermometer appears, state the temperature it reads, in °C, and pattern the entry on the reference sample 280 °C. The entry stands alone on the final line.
0 °C
